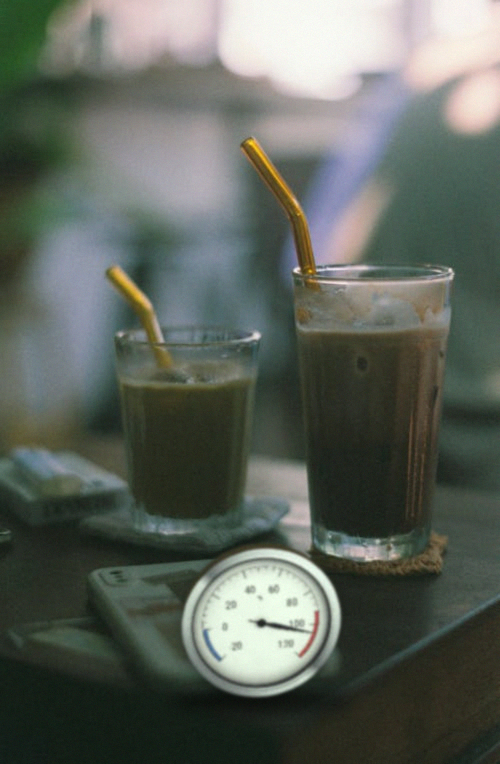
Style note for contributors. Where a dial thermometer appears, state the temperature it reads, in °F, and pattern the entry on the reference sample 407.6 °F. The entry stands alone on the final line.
104 °F
